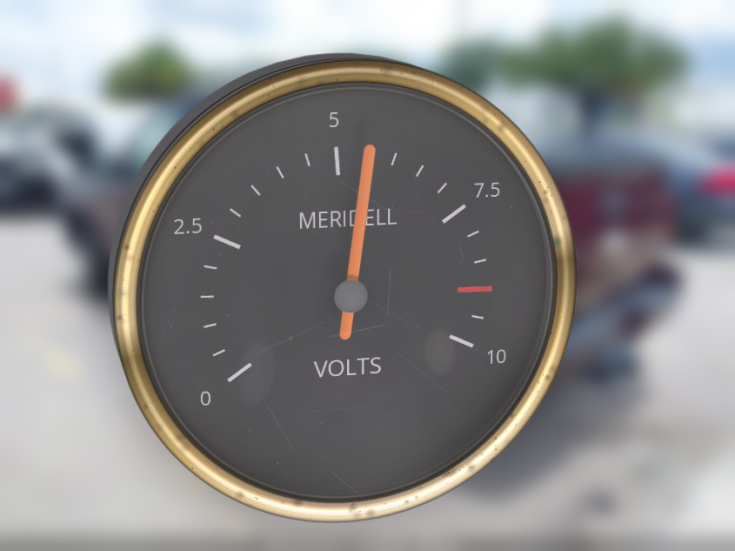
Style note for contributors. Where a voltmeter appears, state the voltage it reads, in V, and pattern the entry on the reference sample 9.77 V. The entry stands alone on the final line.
5.5 V
